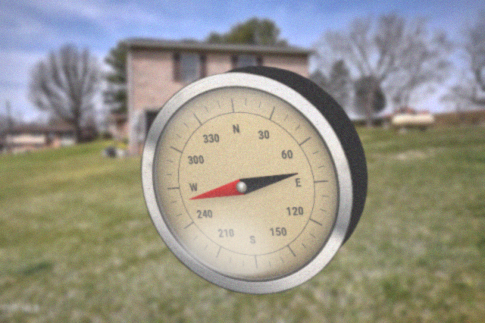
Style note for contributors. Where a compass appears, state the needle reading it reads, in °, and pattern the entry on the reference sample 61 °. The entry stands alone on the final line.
260 °
